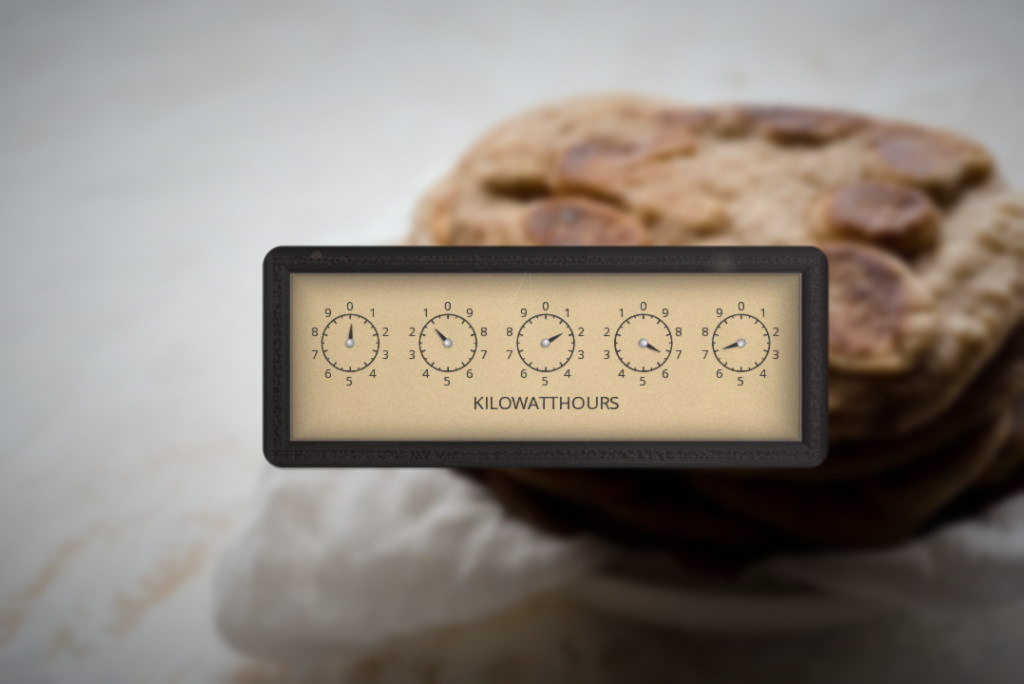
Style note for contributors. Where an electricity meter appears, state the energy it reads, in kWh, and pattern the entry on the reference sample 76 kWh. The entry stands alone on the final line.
1167 kWh
